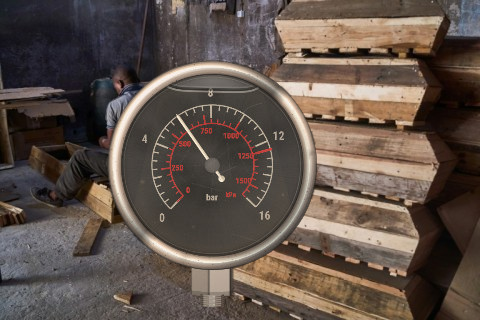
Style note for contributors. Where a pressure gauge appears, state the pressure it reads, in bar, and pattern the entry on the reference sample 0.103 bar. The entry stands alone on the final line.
6 bar
